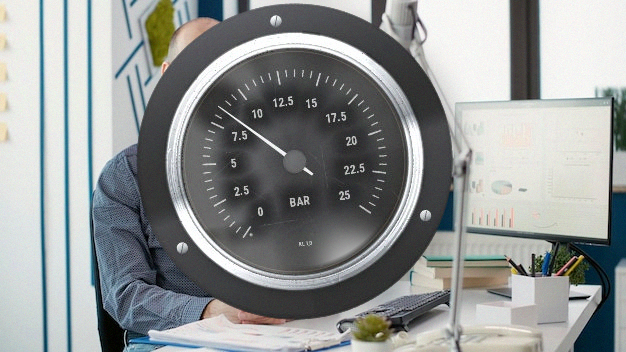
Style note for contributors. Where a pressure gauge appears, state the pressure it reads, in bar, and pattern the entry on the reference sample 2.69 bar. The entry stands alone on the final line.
8.5 bar
